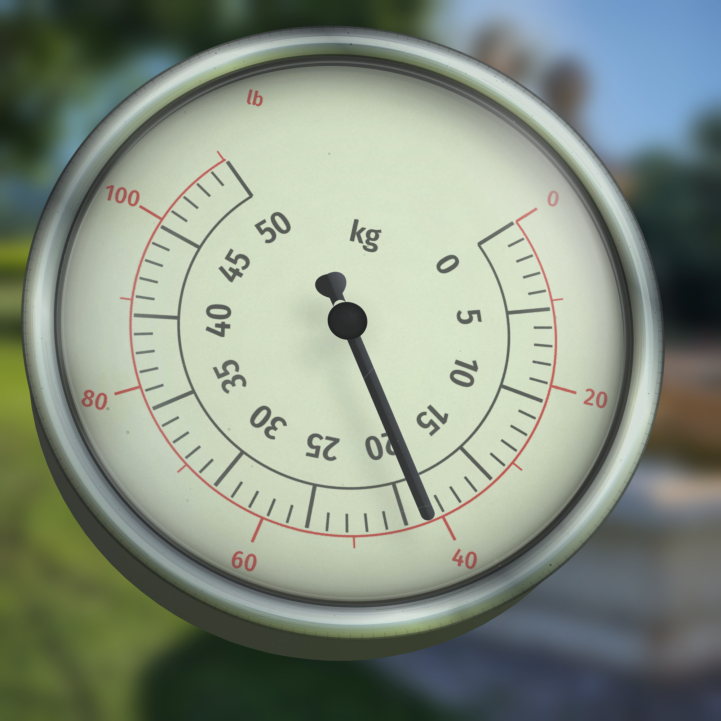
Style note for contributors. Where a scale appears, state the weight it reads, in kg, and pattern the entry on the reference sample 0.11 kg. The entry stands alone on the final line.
19 kg
